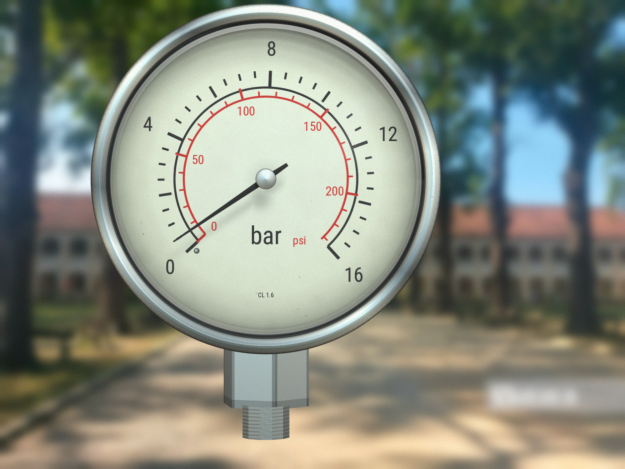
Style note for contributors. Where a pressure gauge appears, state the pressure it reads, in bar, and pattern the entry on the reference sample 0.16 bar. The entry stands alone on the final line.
0.5 bar
